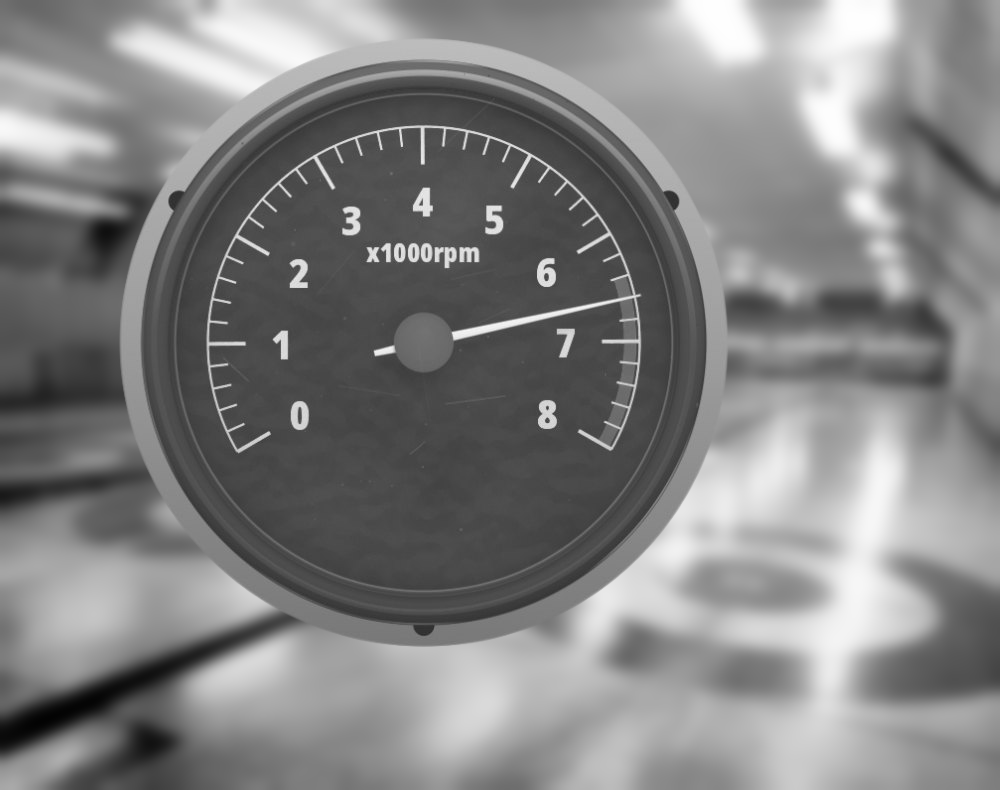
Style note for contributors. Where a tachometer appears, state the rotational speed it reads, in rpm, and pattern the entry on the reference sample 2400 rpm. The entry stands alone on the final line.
6600 rpm
